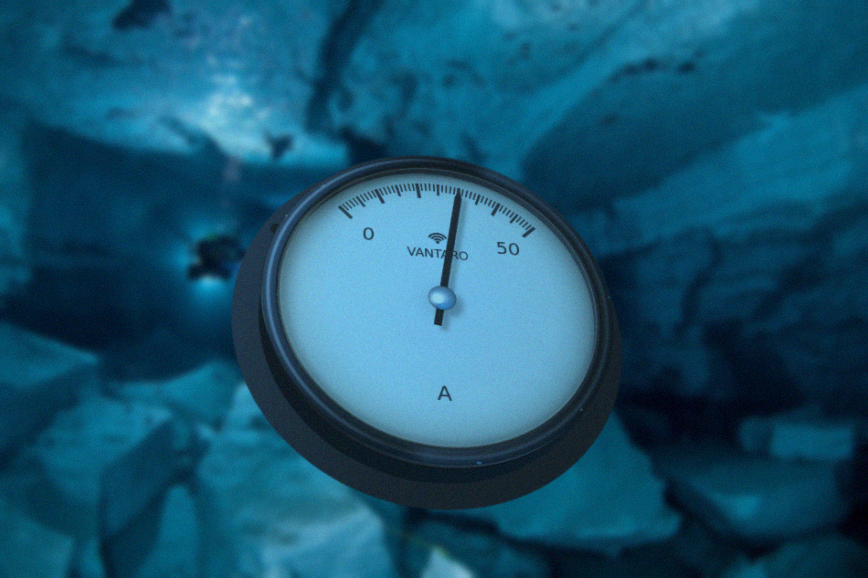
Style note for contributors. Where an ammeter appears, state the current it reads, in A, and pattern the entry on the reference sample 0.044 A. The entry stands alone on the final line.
30 A
